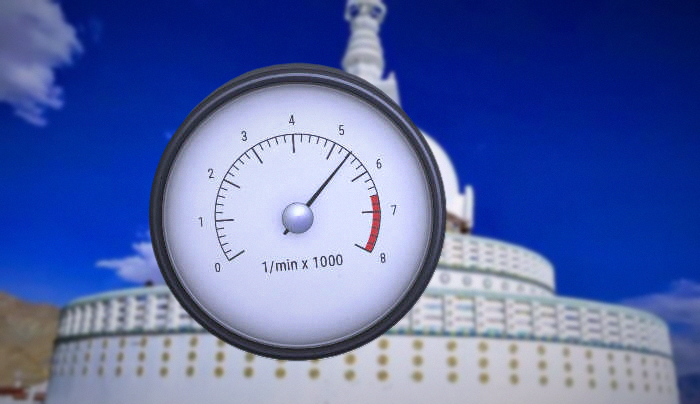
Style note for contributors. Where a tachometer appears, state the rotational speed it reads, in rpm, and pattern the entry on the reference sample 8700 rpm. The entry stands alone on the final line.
5400 rpm
